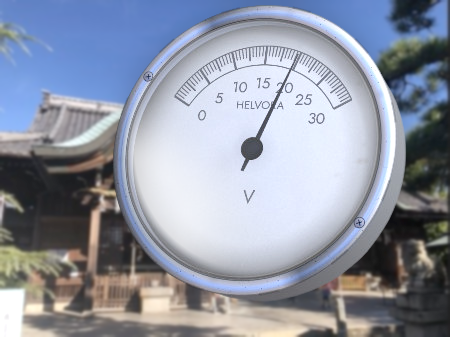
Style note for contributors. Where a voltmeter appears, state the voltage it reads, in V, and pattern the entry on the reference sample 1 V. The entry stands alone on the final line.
20 V
